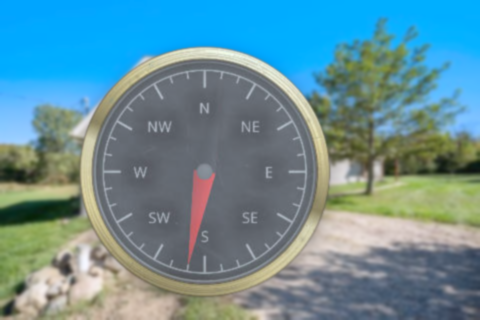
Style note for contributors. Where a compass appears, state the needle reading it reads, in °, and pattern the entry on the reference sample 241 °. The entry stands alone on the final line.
190 °
